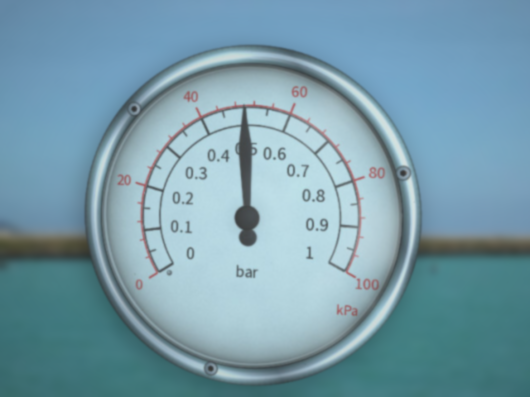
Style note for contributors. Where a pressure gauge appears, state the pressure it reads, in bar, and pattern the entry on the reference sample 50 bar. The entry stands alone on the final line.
0.5 bar
